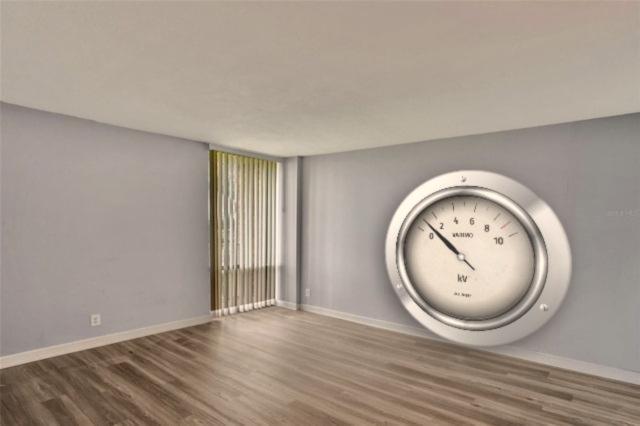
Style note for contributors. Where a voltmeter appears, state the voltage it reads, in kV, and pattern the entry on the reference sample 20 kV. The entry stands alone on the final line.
1 kV
